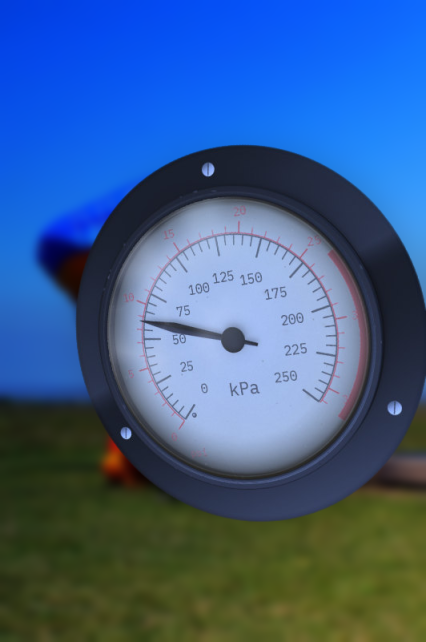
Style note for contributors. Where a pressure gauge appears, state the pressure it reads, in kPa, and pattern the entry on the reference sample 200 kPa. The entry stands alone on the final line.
60 kPa
